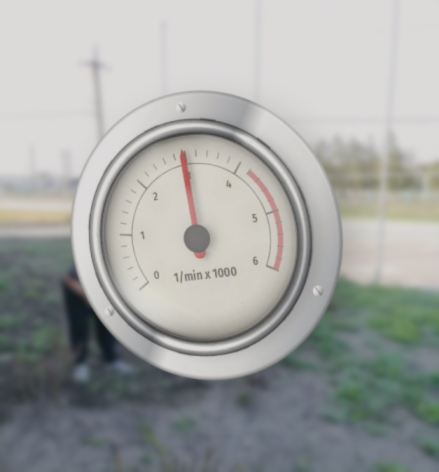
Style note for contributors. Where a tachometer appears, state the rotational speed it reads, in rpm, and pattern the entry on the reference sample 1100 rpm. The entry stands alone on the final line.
3000 rpm
